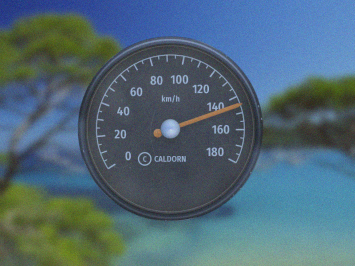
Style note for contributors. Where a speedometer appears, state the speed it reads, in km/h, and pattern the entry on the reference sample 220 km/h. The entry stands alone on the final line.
145 km/h
